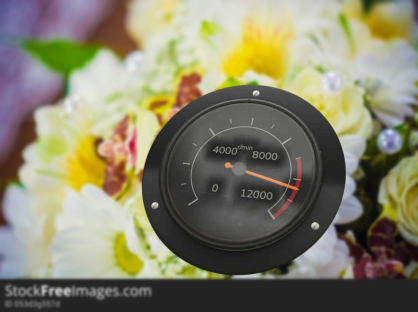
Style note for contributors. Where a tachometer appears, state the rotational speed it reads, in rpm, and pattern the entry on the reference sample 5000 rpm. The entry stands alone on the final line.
10500 rpm
